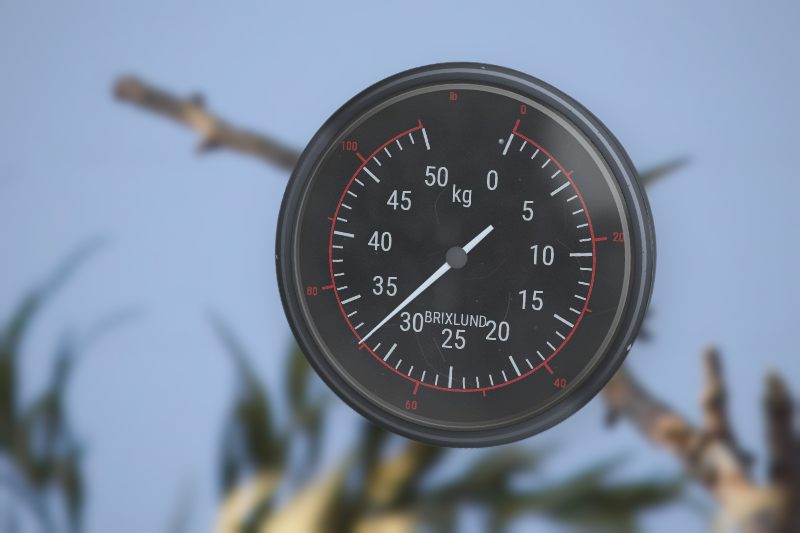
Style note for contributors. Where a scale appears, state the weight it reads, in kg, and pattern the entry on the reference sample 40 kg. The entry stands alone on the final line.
32 kg
